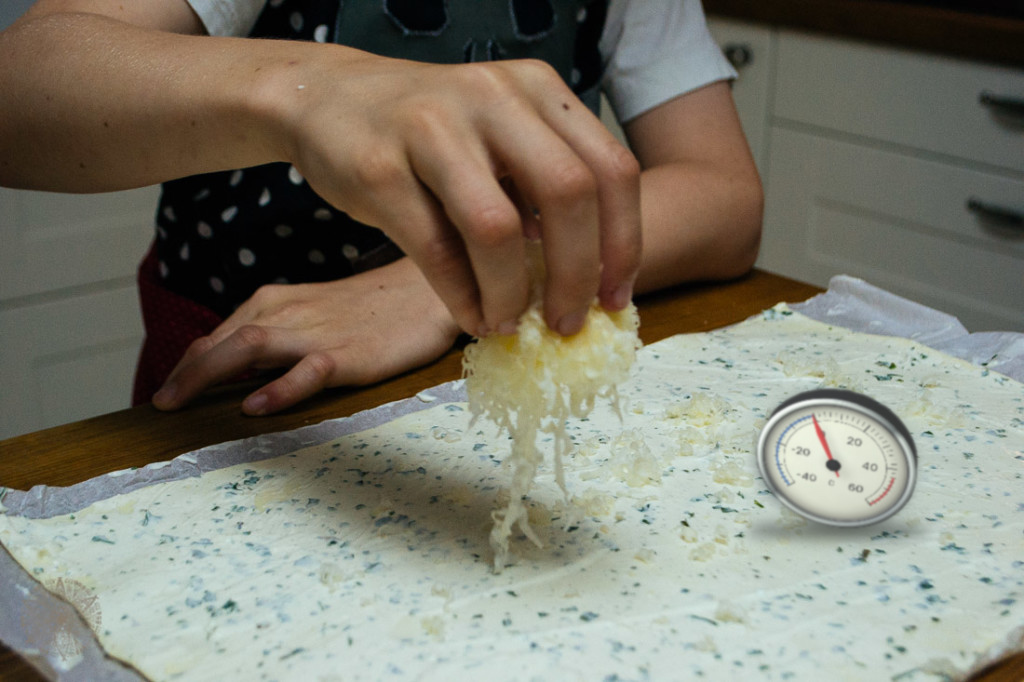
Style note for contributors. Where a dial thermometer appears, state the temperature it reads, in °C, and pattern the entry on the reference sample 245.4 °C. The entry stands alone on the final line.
0 °C
